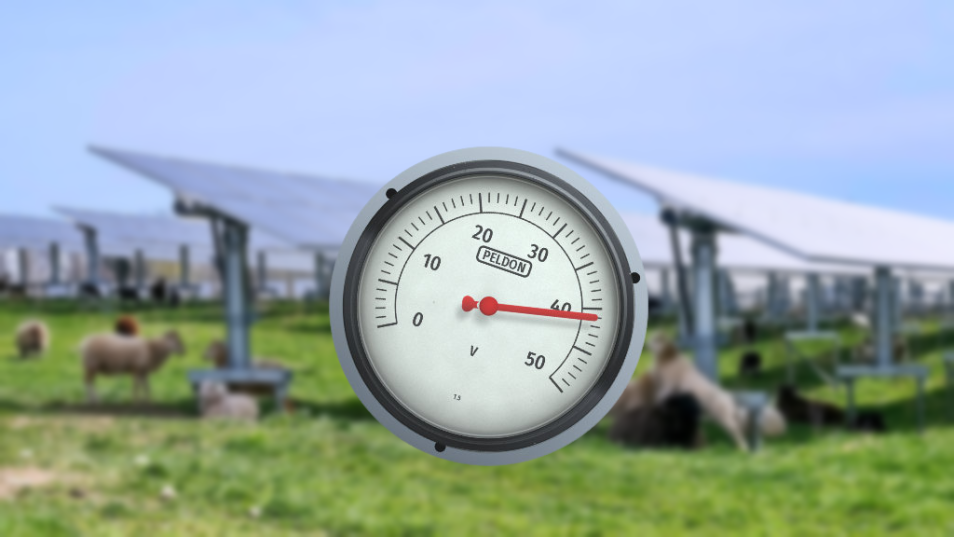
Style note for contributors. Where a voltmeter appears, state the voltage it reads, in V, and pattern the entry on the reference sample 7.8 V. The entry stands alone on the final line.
41 V
